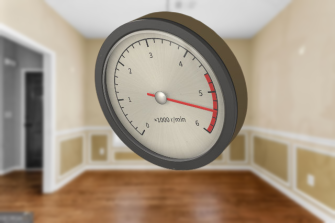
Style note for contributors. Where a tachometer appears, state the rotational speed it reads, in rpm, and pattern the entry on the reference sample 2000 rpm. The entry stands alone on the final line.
5400 rpm
